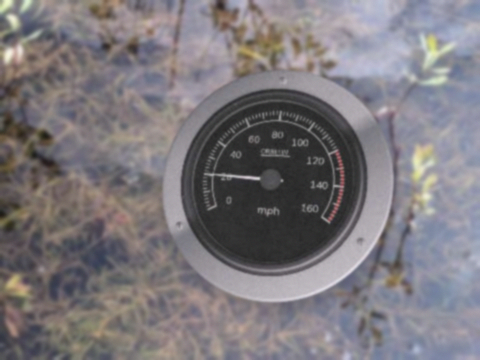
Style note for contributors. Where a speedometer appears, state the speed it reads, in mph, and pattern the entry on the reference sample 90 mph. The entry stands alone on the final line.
20 mph
